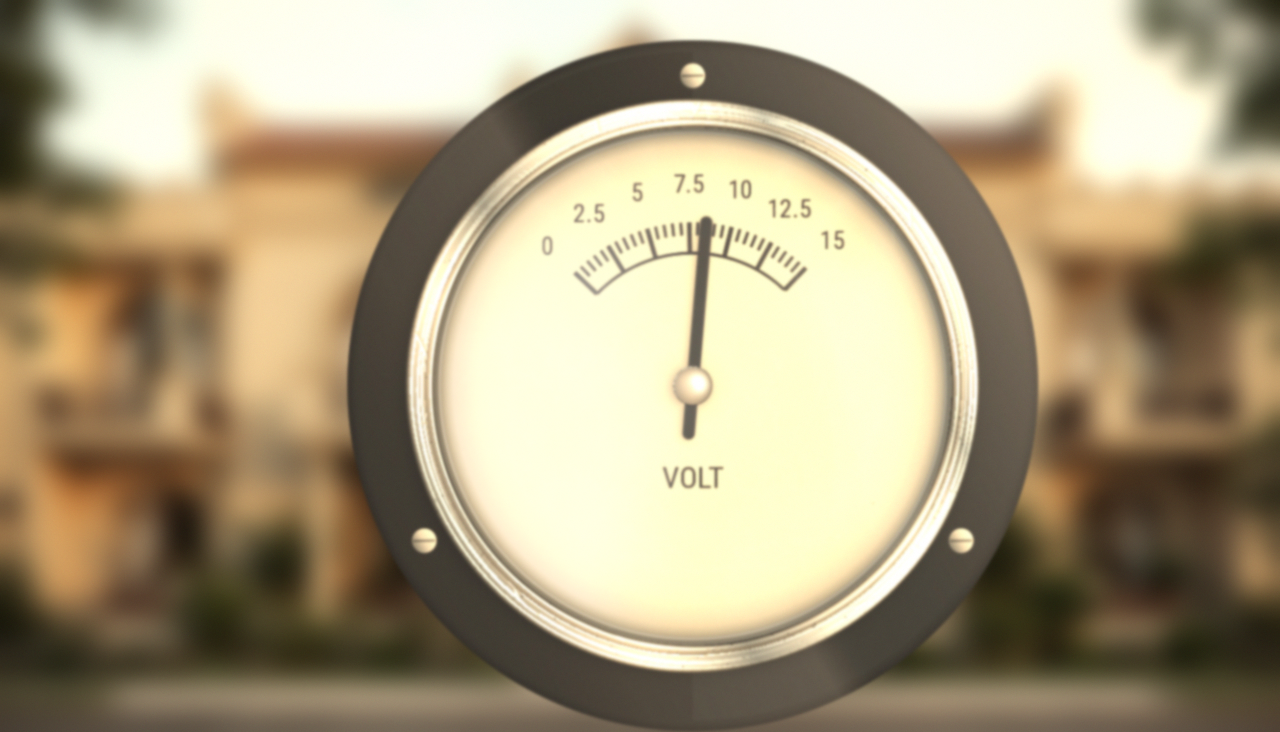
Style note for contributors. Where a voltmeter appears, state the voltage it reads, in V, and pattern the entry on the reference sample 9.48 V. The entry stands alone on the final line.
8.5 V
